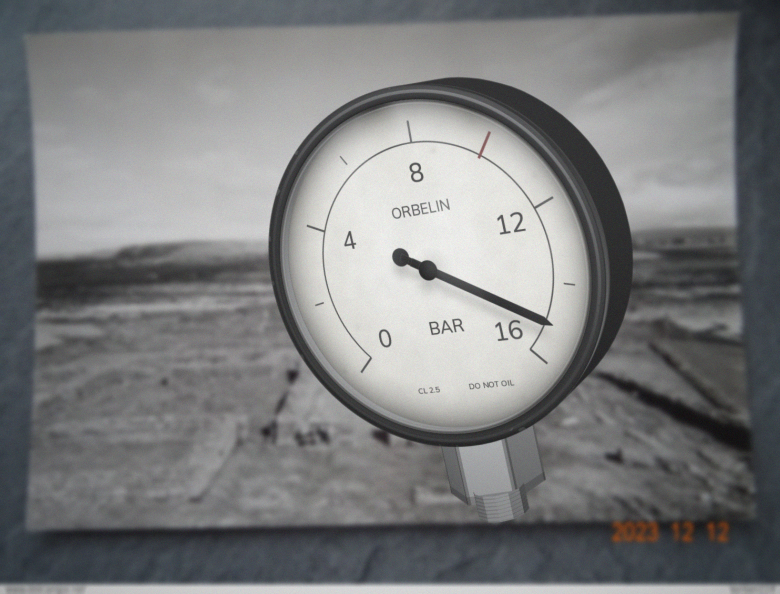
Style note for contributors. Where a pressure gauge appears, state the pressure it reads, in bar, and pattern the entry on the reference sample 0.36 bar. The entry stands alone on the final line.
15 bar
